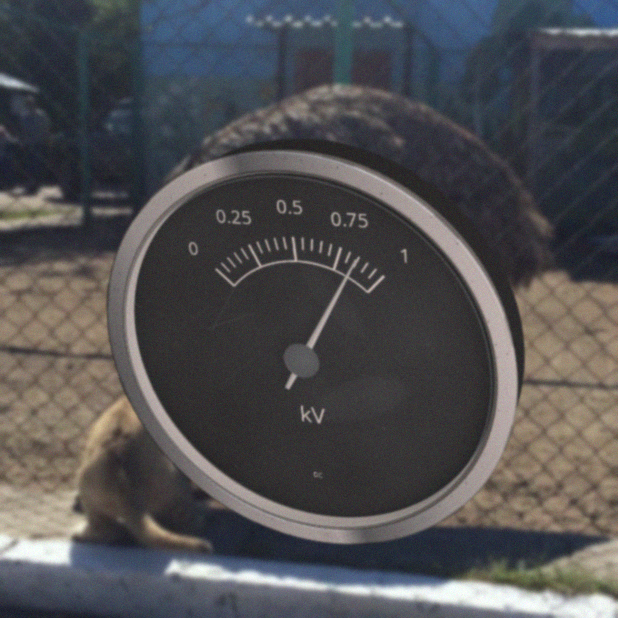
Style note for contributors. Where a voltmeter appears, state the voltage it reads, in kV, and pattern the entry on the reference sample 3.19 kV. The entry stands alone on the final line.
0.85 kV
